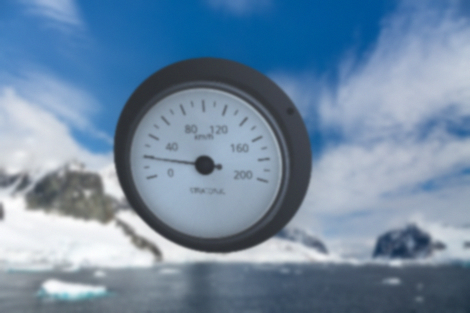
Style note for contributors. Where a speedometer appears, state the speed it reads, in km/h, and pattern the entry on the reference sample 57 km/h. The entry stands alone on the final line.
20 km/h
